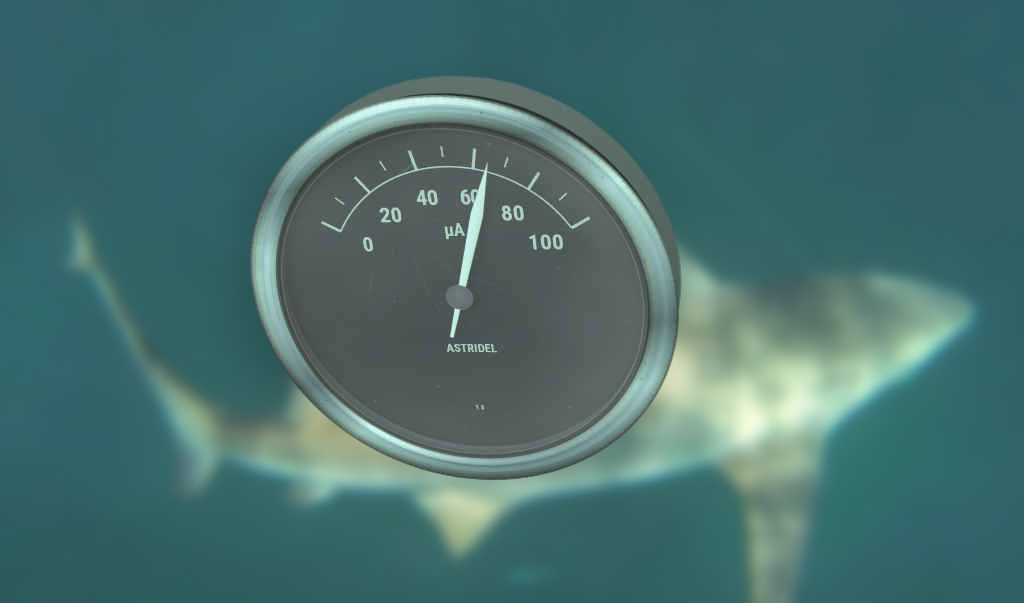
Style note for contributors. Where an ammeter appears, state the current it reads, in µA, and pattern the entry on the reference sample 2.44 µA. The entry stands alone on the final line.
65 µA
